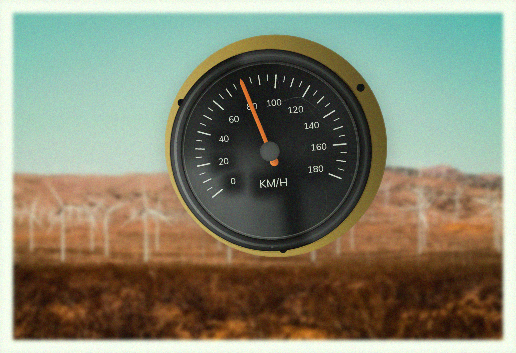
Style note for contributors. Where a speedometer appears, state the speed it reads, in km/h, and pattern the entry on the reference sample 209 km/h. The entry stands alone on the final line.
80 km/h
